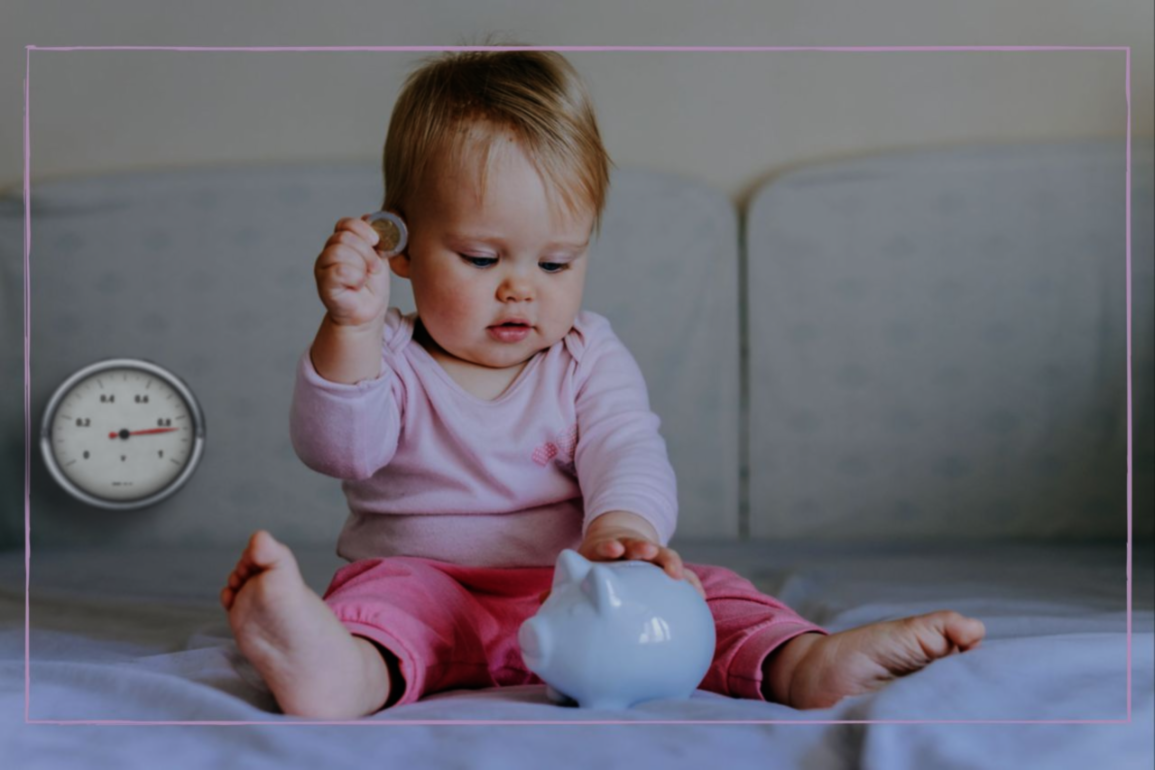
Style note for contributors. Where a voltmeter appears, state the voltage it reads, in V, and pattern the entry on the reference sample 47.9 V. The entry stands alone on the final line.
0.85 V
